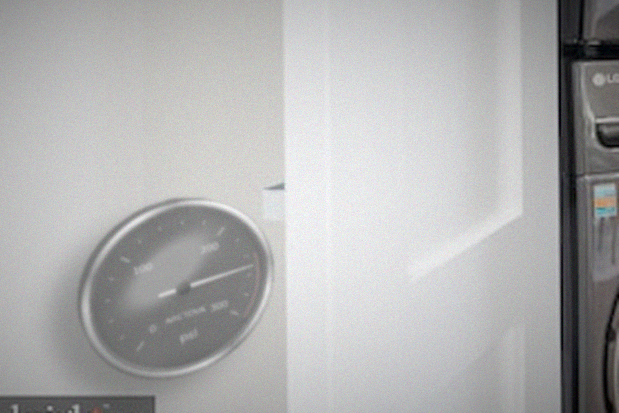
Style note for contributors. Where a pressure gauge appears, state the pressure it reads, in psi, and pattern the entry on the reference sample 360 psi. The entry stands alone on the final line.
250 psi
